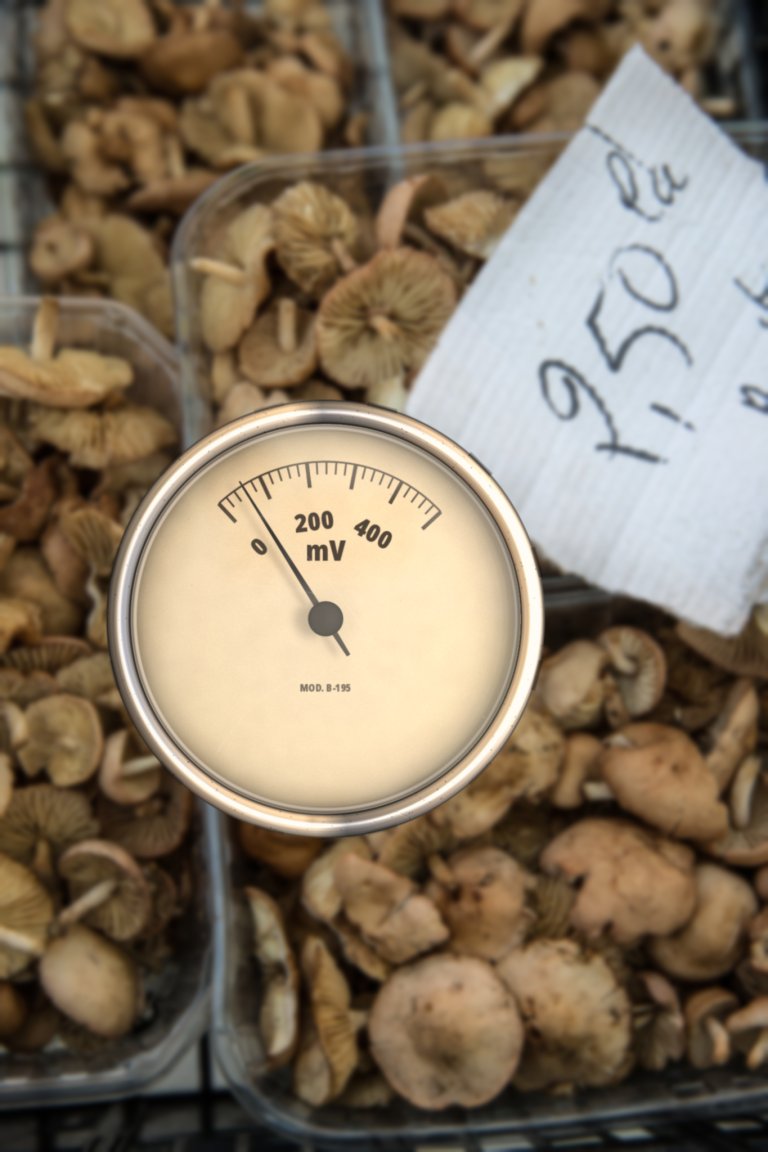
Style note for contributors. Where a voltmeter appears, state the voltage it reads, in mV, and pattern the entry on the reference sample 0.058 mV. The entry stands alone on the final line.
60 mV
